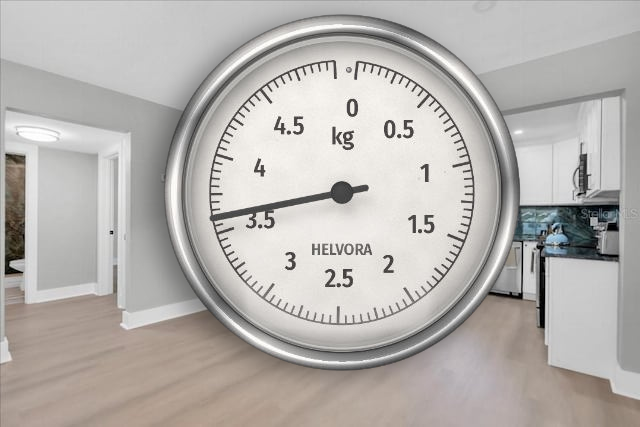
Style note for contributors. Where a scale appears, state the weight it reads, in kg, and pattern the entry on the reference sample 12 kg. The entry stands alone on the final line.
3.6 kg
